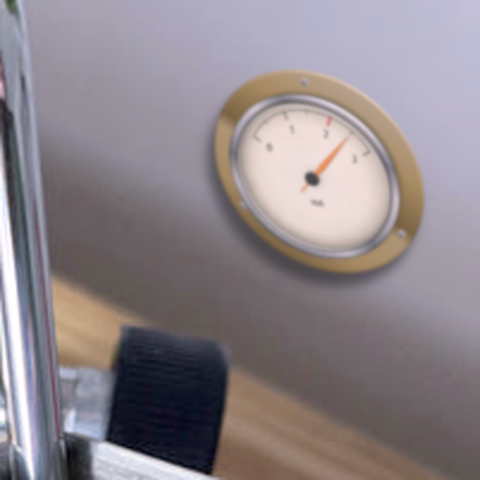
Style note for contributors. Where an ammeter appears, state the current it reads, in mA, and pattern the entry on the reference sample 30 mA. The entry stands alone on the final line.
2.5 mA
